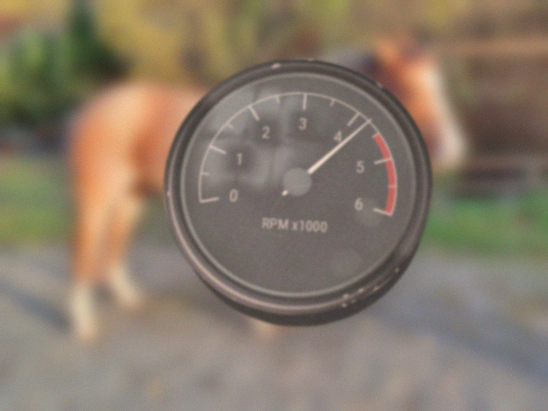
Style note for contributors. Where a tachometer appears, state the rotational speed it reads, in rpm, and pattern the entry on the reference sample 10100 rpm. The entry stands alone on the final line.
4250 rpm
